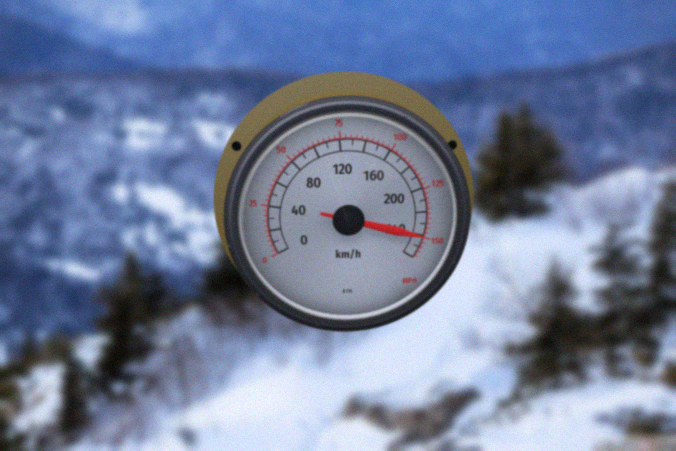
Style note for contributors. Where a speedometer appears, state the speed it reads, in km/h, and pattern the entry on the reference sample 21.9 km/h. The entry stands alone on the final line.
240 km/h
